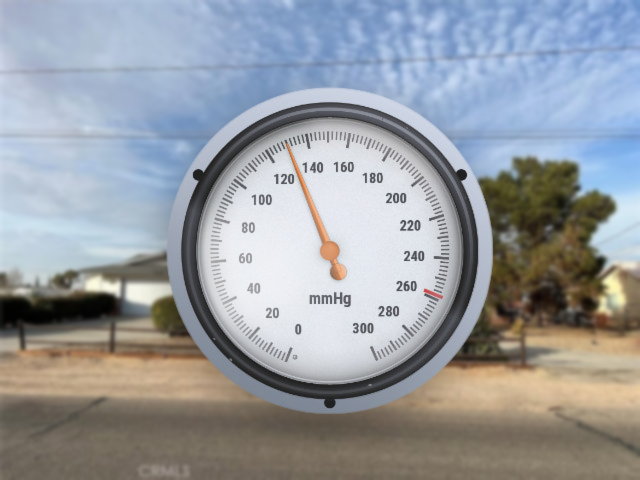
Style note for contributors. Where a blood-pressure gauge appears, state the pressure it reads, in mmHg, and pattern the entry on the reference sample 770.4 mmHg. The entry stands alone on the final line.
130 mmHg
